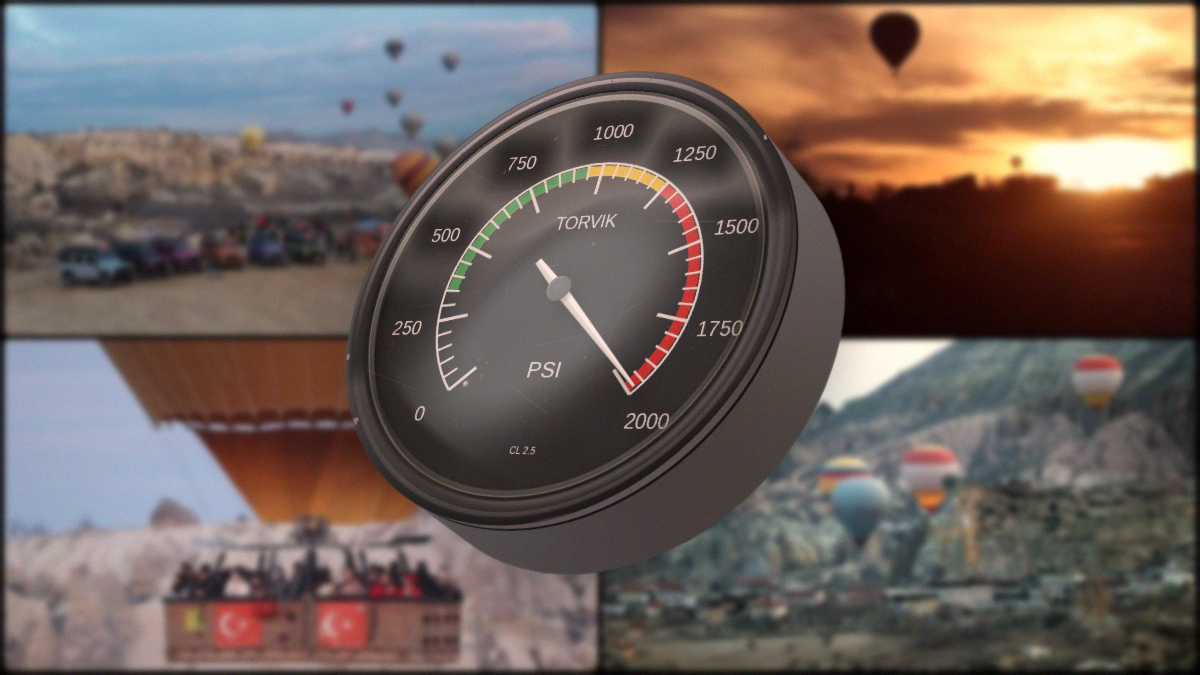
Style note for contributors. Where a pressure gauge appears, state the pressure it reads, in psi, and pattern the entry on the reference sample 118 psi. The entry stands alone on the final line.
1975 psi
